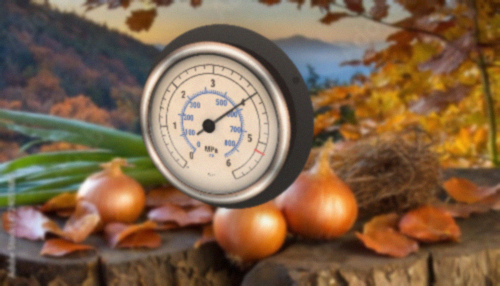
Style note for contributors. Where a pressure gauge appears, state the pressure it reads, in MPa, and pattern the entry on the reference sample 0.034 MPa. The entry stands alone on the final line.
4 MPa
